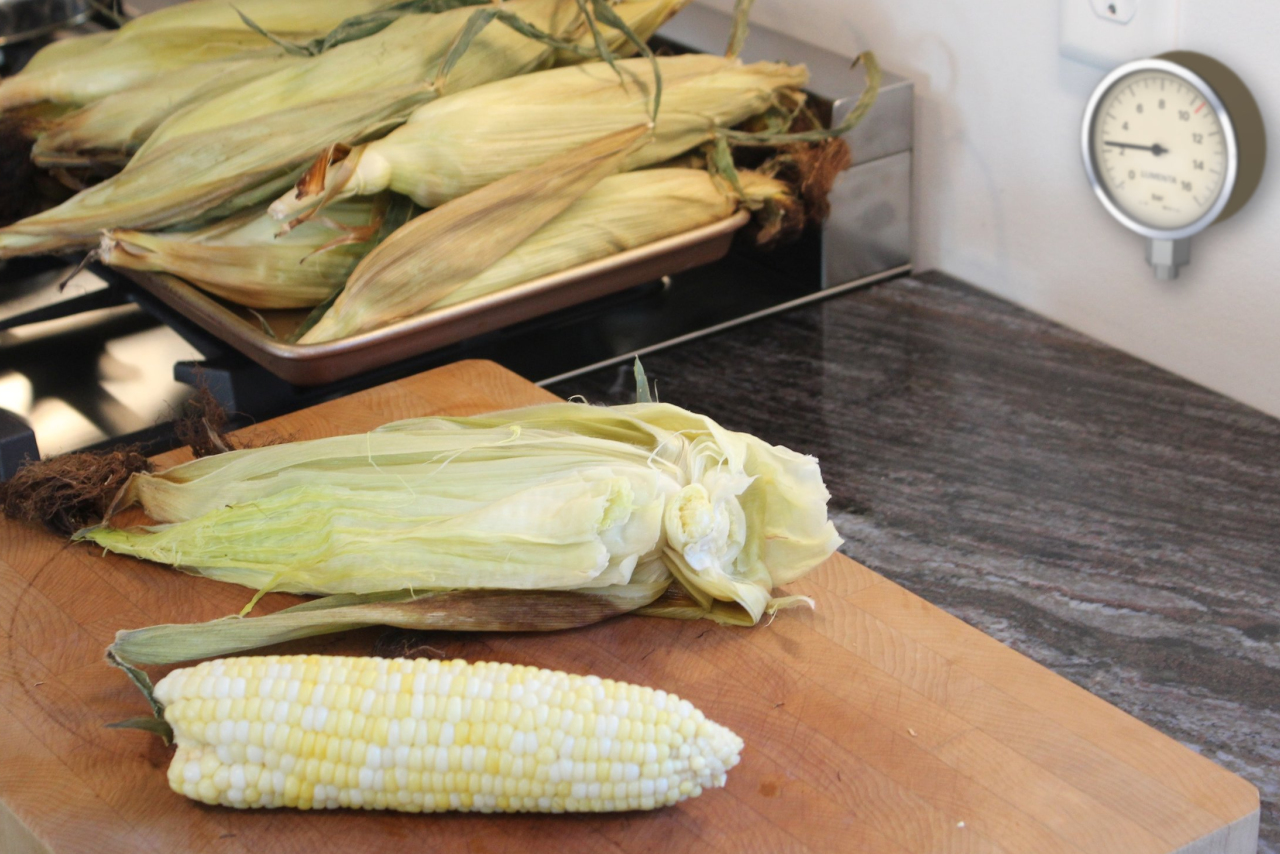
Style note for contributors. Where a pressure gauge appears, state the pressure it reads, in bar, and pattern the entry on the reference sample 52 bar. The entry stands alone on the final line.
2.5 bar
